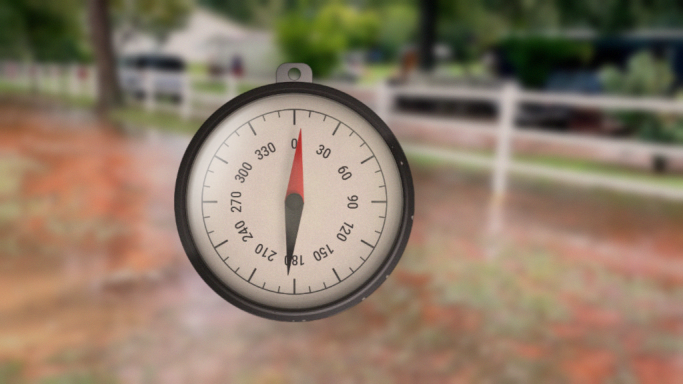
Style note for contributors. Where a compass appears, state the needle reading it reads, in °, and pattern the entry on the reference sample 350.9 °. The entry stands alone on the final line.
5 °
